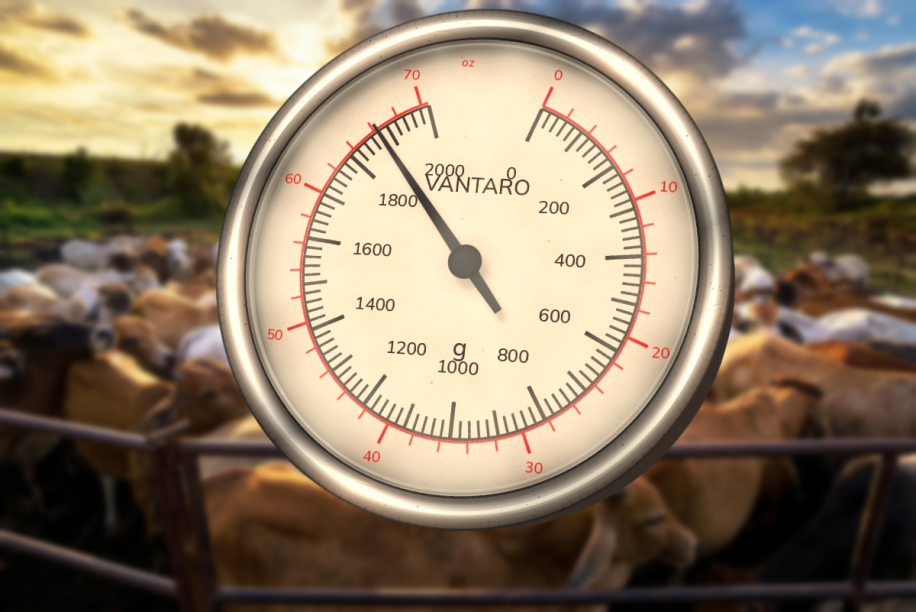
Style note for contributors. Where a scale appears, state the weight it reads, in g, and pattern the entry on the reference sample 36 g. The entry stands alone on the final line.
1880 g
